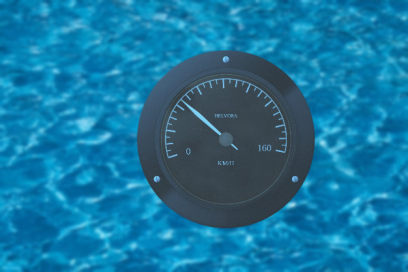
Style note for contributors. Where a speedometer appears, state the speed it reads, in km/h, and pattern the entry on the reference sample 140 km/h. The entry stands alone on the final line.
45 km/h
